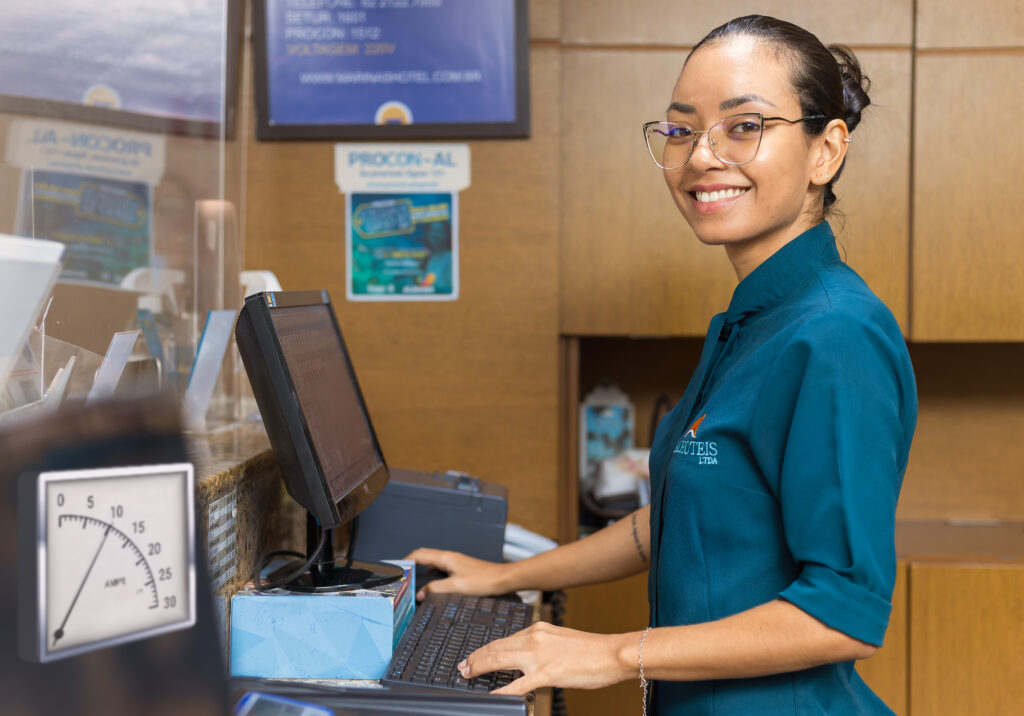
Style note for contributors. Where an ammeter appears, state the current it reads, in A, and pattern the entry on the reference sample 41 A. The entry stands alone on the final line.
10 A
